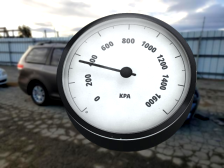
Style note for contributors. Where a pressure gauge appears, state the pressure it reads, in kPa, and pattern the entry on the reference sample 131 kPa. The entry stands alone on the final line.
350 kPa
